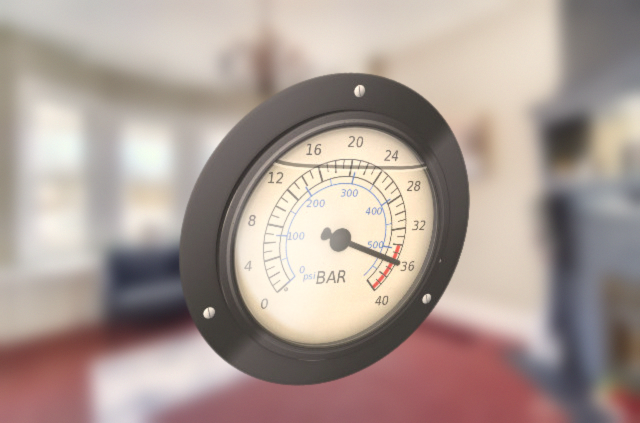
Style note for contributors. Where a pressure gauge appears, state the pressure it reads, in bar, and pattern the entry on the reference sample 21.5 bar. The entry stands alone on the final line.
36 bar
